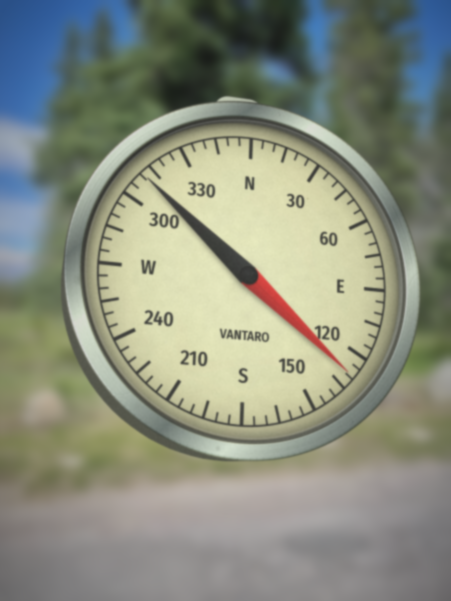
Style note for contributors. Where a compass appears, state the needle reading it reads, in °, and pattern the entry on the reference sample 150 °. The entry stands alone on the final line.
130 °
